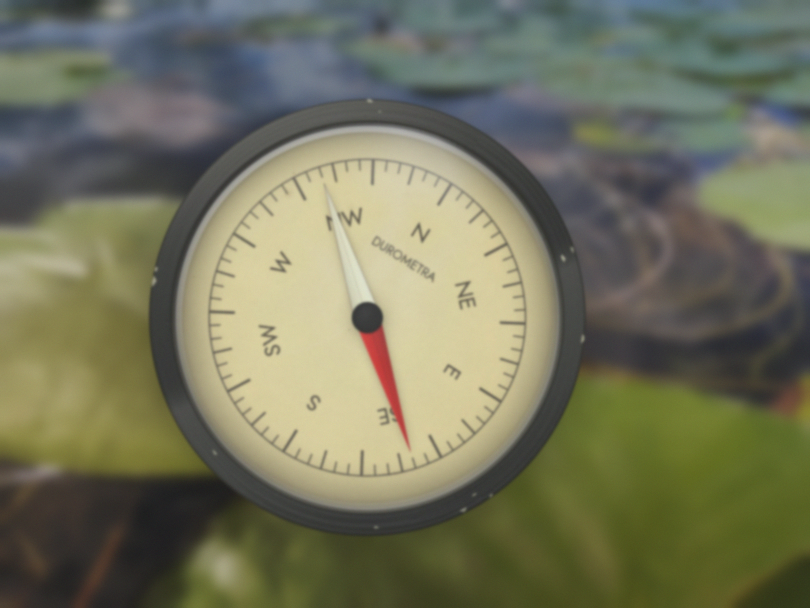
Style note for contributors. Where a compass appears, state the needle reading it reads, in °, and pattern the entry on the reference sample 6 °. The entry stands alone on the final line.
130 °
